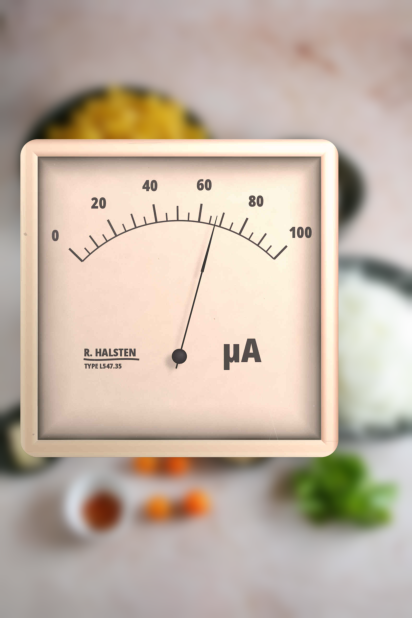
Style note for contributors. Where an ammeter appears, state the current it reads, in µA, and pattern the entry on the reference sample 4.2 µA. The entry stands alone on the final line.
67.5 µA
